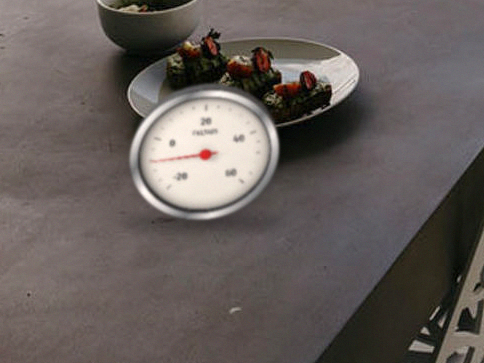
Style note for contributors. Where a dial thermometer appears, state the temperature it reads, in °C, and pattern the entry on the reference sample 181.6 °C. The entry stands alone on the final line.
-8 °C
